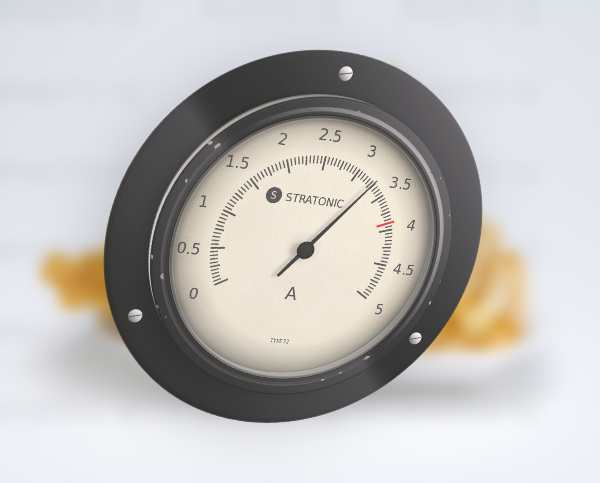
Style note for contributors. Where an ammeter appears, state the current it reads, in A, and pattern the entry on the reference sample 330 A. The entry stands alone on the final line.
3.25 A
